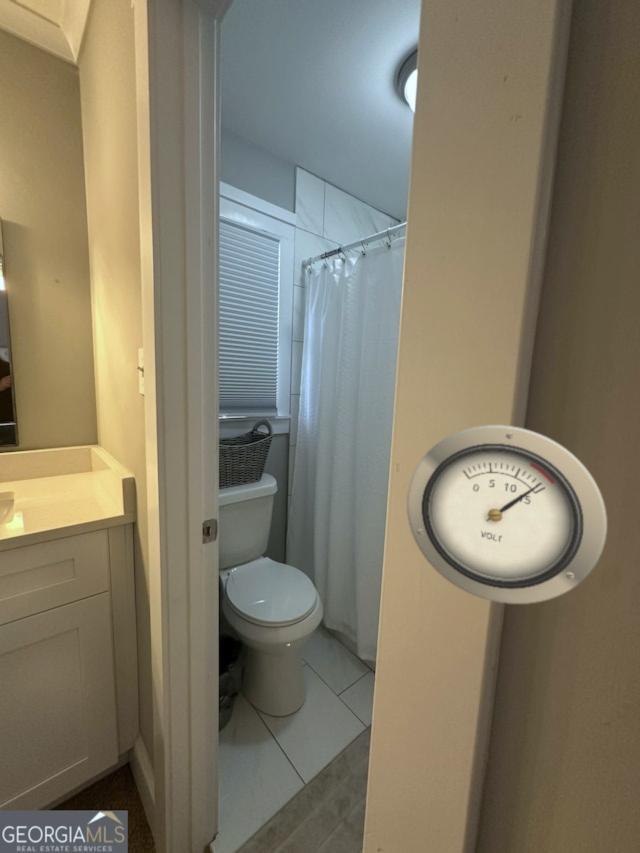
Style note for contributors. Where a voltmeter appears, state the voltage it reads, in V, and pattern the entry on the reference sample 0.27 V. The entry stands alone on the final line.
14 V
